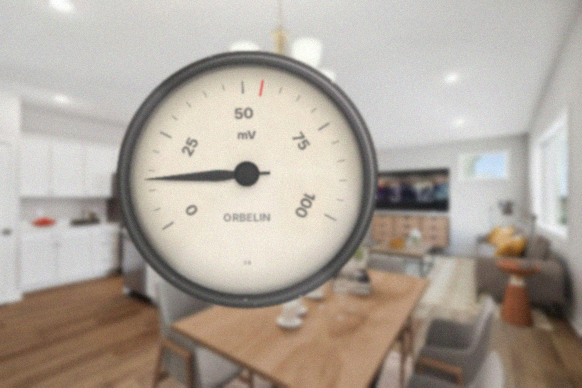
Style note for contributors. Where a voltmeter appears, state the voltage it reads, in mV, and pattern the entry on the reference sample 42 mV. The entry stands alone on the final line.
12.5 mV
